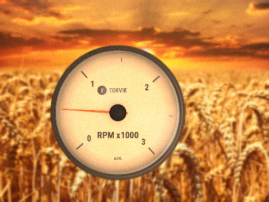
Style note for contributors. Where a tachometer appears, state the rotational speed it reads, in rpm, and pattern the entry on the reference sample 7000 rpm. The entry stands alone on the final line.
500 rpm
